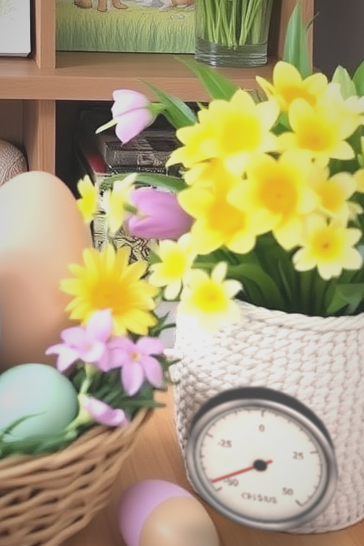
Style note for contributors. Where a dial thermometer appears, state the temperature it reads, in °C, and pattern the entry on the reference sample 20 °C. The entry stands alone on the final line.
-45 °C
